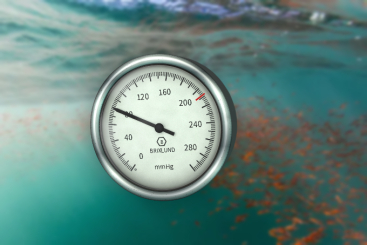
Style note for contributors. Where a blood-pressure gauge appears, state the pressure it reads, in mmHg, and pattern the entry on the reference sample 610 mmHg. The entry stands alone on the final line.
80 mmHg
